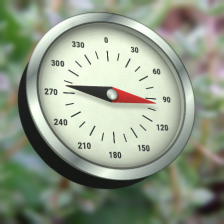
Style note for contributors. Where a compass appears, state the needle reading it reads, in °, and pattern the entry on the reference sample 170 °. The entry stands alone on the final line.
97.5 °
